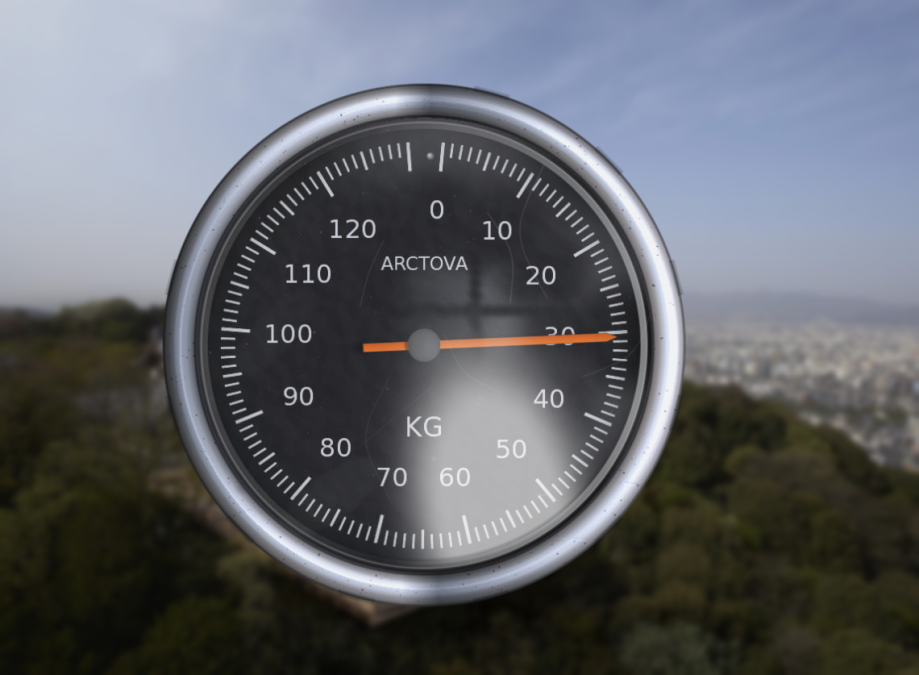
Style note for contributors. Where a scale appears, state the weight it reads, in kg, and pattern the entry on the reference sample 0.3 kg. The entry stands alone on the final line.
30.5 kg
